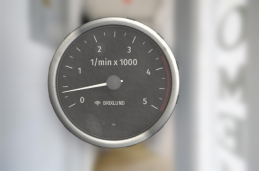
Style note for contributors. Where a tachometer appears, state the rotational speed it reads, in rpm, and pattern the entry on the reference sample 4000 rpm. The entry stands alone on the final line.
375 rpm
